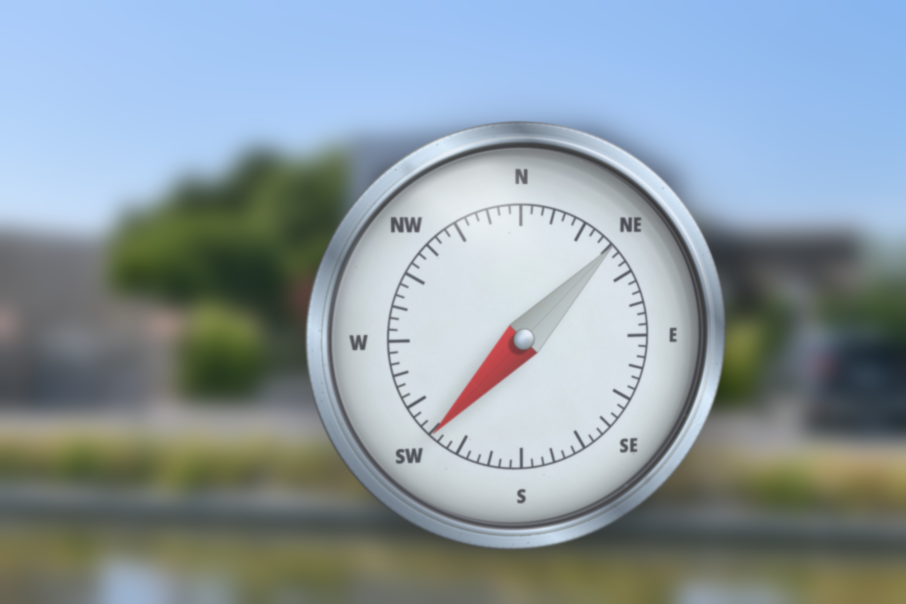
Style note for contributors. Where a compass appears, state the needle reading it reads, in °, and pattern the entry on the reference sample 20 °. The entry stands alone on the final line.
225 °
